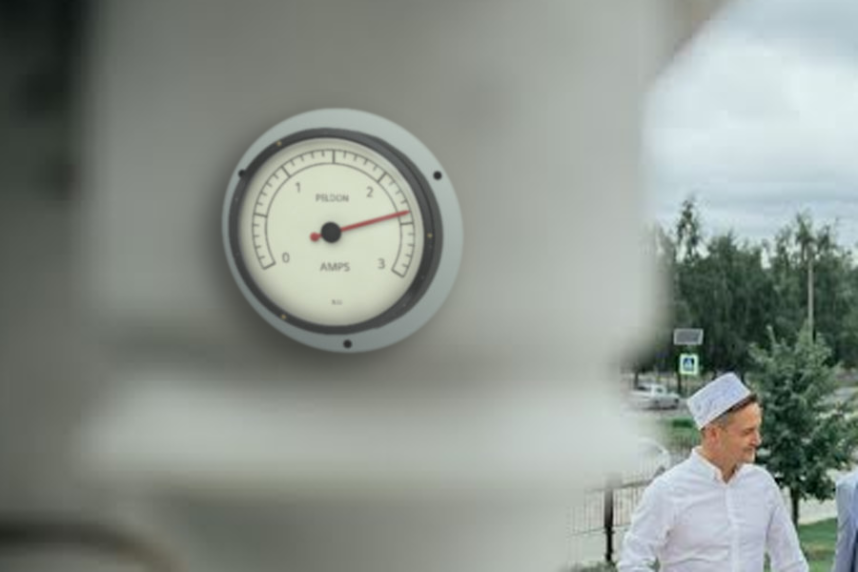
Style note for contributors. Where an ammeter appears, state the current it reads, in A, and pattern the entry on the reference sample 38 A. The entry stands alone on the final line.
2.4 A
